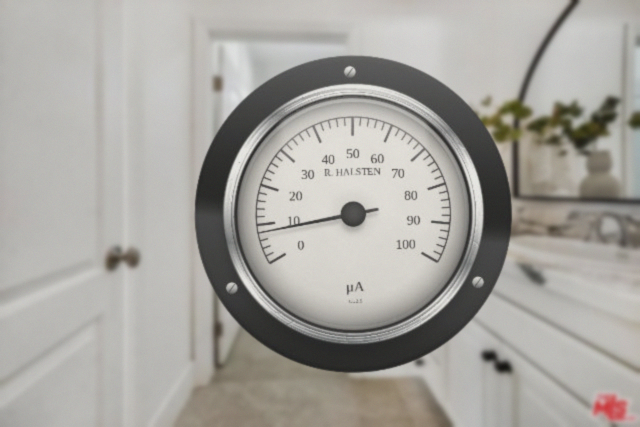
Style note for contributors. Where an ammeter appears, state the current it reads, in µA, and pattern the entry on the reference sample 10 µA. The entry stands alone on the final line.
8 µA
